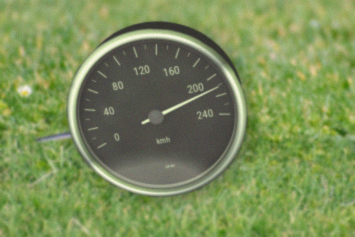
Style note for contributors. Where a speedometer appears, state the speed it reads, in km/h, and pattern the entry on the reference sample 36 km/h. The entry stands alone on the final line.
210 km/h
